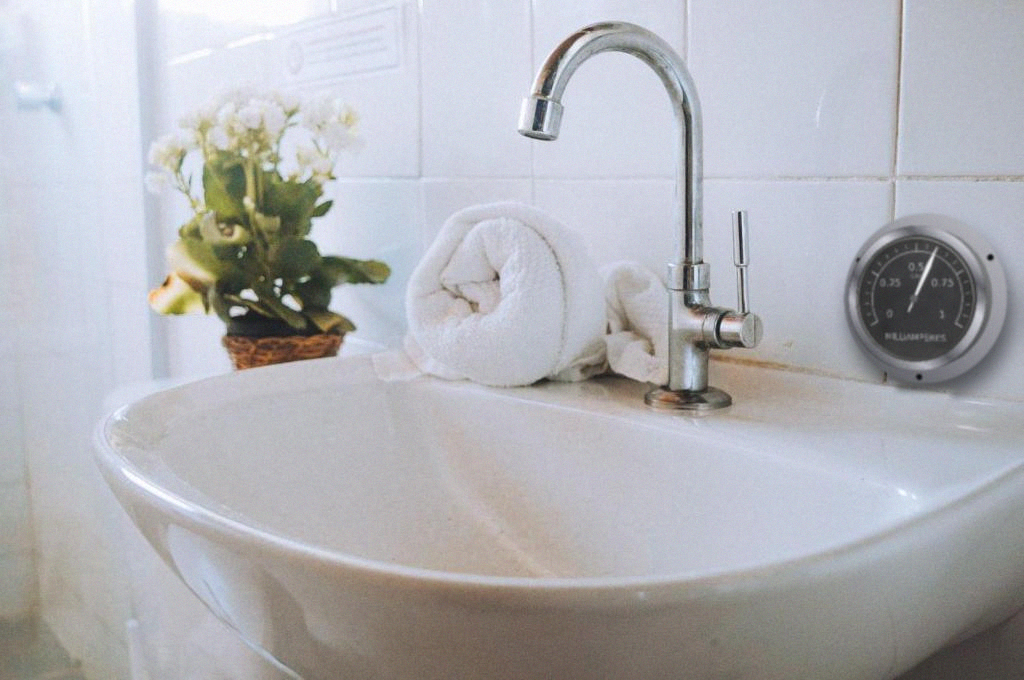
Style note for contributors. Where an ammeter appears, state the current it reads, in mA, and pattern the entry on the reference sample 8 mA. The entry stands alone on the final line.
0.6 mA
